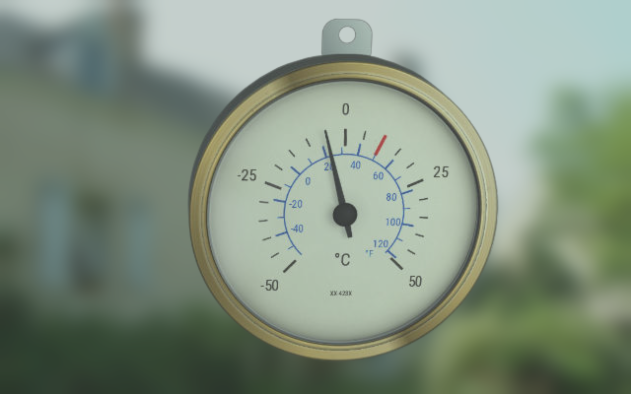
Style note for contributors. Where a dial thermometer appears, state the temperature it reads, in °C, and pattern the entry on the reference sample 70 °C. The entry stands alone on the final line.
-5 °C
